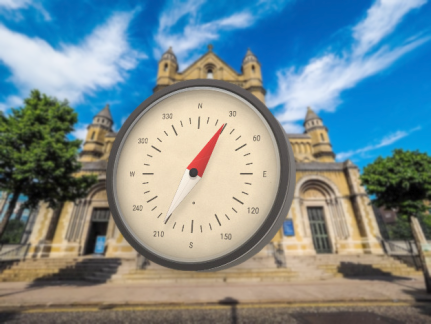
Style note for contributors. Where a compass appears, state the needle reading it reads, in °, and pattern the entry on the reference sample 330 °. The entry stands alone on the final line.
30 °
